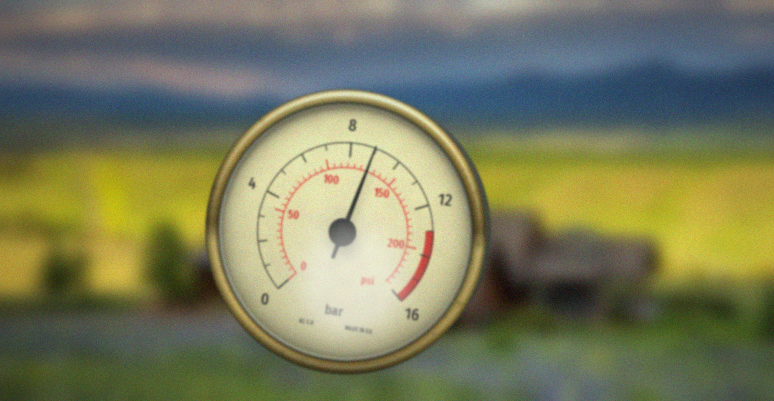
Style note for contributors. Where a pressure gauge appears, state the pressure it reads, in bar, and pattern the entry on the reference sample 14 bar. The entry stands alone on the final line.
9 bar
